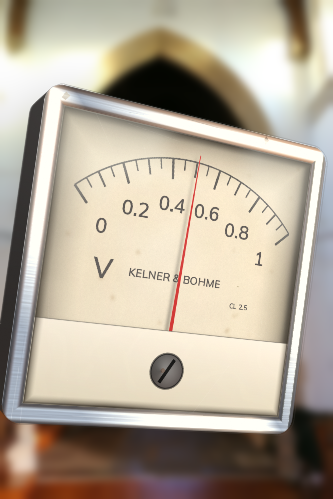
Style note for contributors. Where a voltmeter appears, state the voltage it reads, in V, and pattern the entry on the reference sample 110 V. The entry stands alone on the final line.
0.5 V
